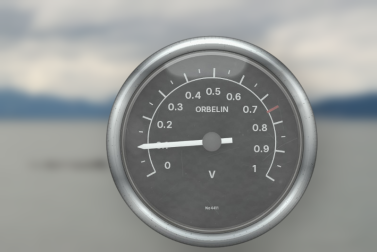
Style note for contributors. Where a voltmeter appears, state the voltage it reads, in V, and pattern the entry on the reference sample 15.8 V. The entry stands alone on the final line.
0.1 V
